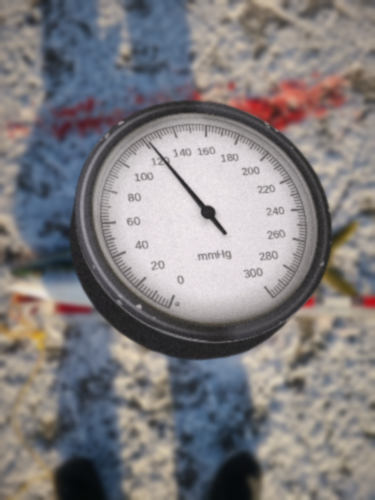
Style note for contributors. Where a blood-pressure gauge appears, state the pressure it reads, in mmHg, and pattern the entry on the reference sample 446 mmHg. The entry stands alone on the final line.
120 mmHg
